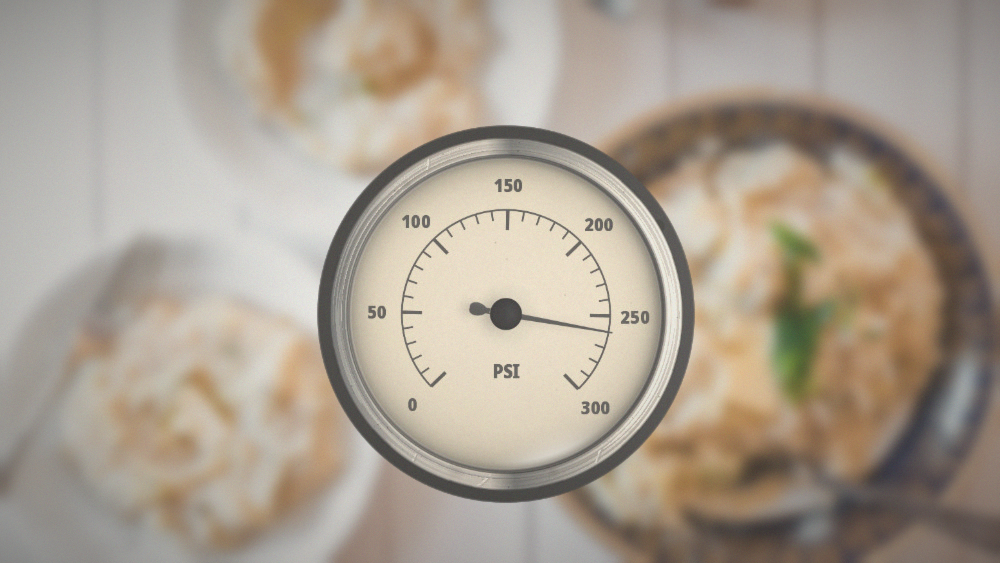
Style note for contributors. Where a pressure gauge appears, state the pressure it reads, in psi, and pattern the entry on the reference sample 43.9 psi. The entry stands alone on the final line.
260 psi
